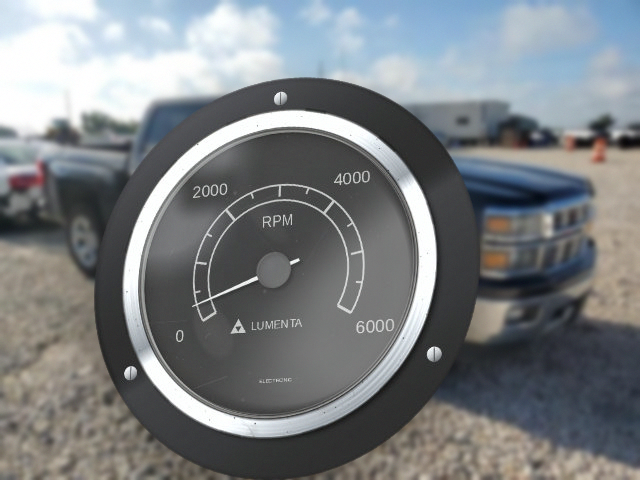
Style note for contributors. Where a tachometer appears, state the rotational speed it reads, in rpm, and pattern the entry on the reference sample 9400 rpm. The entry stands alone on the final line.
250 rpm
